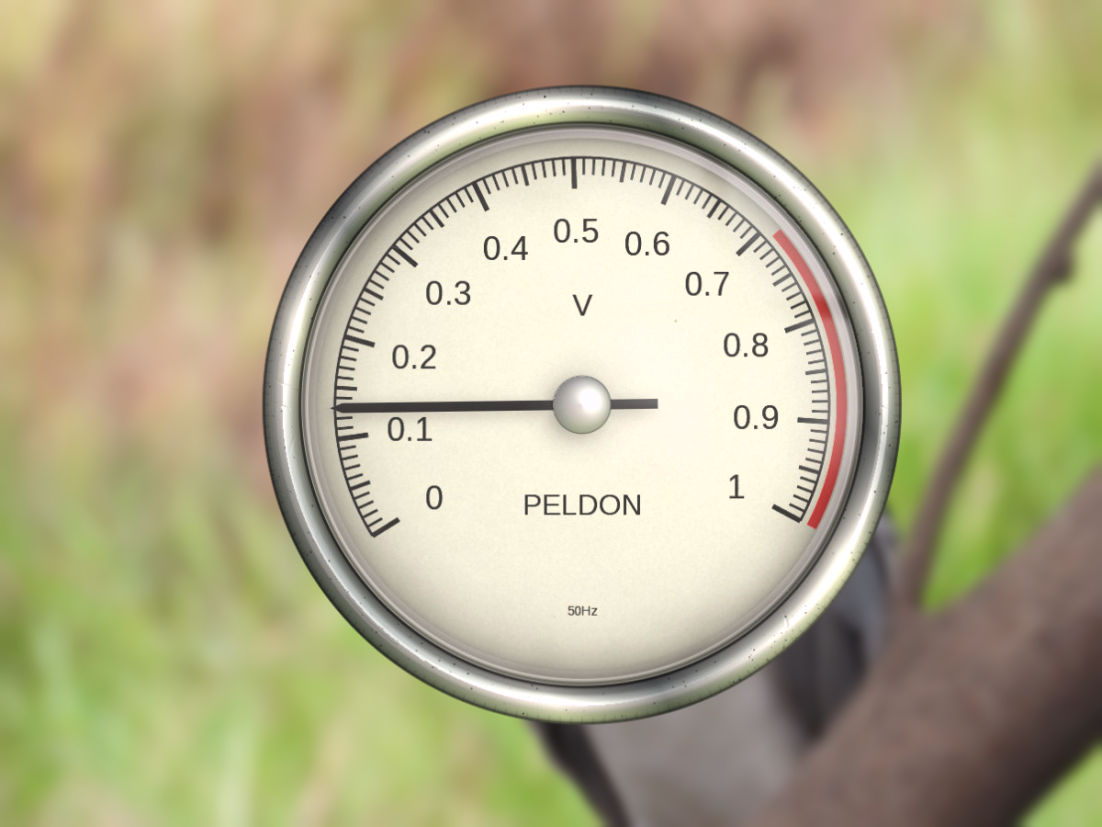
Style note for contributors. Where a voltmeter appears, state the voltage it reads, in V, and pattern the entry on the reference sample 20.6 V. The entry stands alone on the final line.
0.13 V
